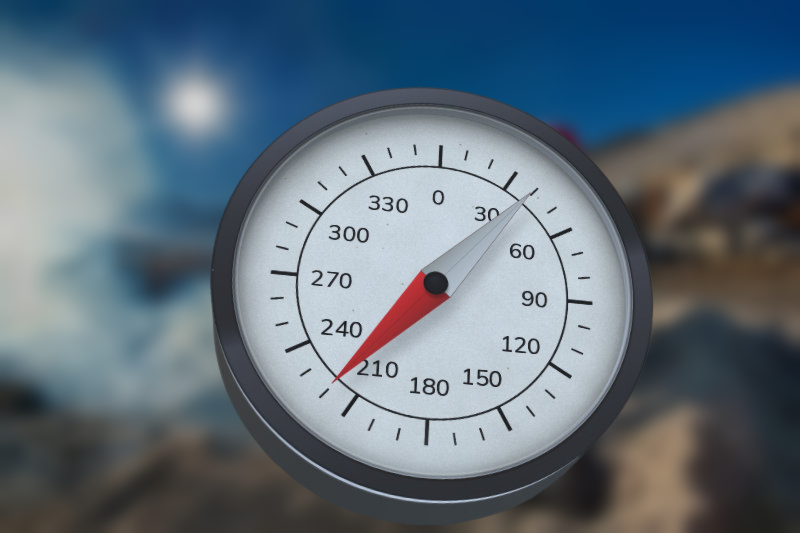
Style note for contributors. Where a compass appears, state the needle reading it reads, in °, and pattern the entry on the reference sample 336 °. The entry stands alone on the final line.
220 °
